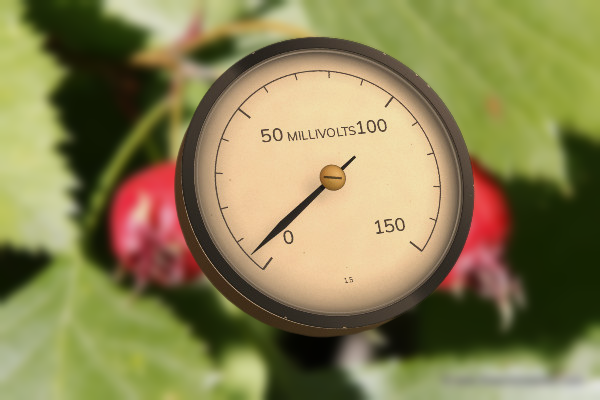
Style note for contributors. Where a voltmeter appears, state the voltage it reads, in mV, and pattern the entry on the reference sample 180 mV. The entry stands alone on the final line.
5 mV
